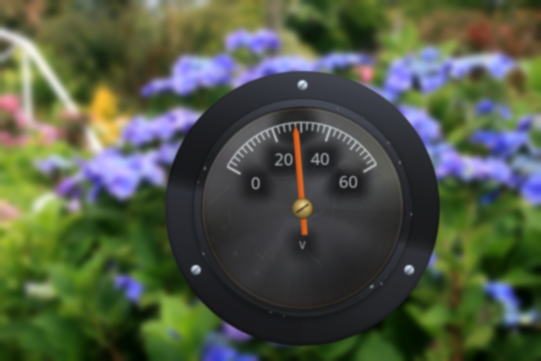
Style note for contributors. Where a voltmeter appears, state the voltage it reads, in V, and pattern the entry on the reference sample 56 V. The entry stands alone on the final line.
28 V
